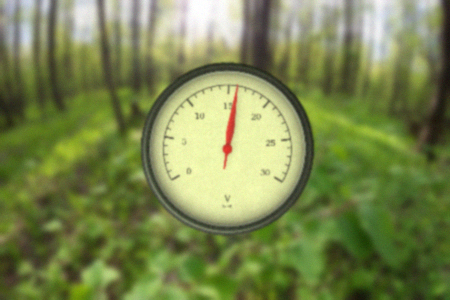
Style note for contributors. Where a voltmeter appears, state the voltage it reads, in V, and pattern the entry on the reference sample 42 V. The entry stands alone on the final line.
16 V
